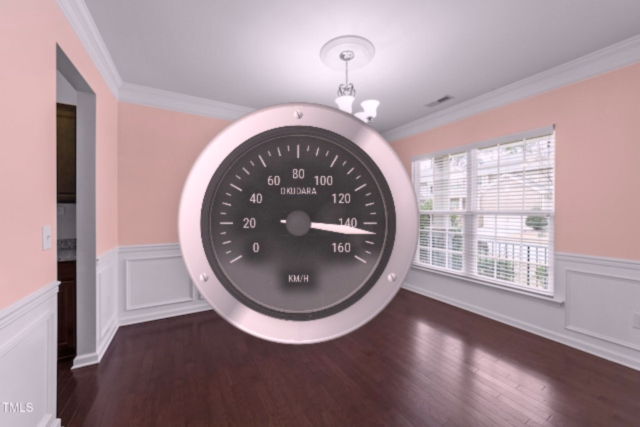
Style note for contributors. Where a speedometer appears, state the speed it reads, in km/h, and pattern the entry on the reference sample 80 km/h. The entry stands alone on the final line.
145 km/h
